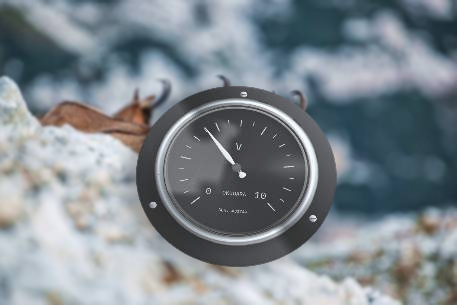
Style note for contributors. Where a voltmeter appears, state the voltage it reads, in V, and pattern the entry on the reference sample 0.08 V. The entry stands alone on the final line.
3.5 V
